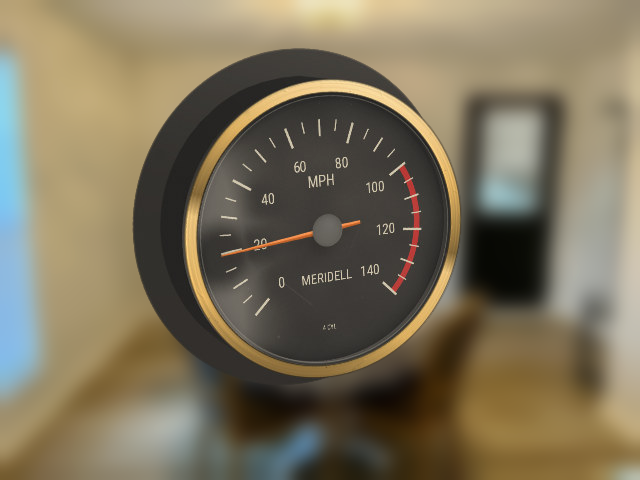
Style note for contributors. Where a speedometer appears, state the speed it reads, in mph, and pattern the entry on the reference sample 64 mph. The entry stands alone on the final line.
20 mph
